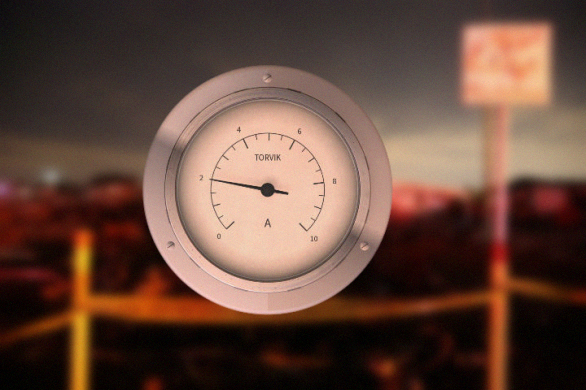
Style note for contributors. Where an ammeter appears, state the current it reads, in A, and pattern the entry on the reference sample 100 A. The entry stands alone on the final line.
2 A
